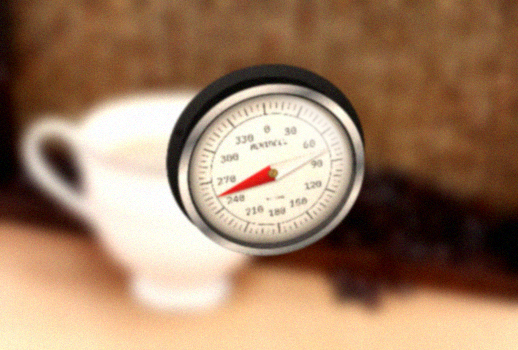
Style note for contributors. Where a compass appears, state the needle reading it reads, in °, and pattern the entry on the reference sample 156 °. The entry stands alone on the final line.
255 °
